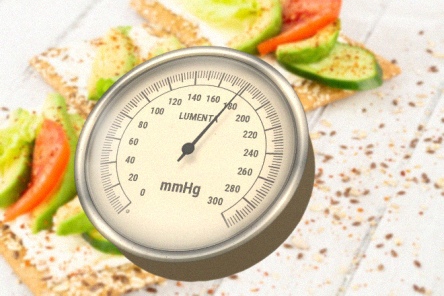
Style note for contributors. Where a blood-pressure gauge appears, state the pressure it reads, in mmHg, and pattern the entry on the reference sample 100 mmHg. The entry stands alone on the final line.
180 mmHg
